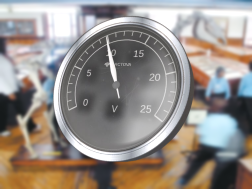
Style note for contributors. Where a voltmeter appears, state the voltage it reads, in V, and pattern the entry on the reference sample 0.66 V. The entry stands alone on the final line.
10 V
